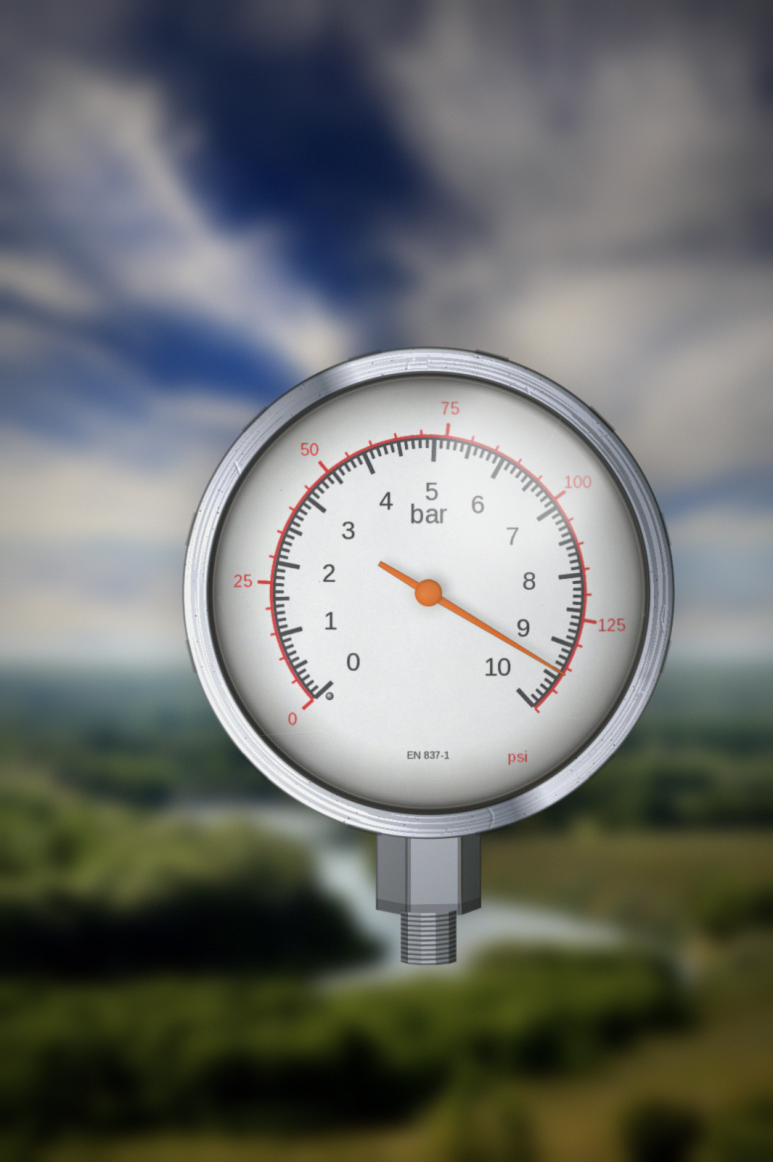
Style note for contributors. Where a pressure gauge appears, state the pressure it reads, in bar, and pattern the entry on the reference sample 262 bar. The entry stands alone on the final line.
9.4 bar
